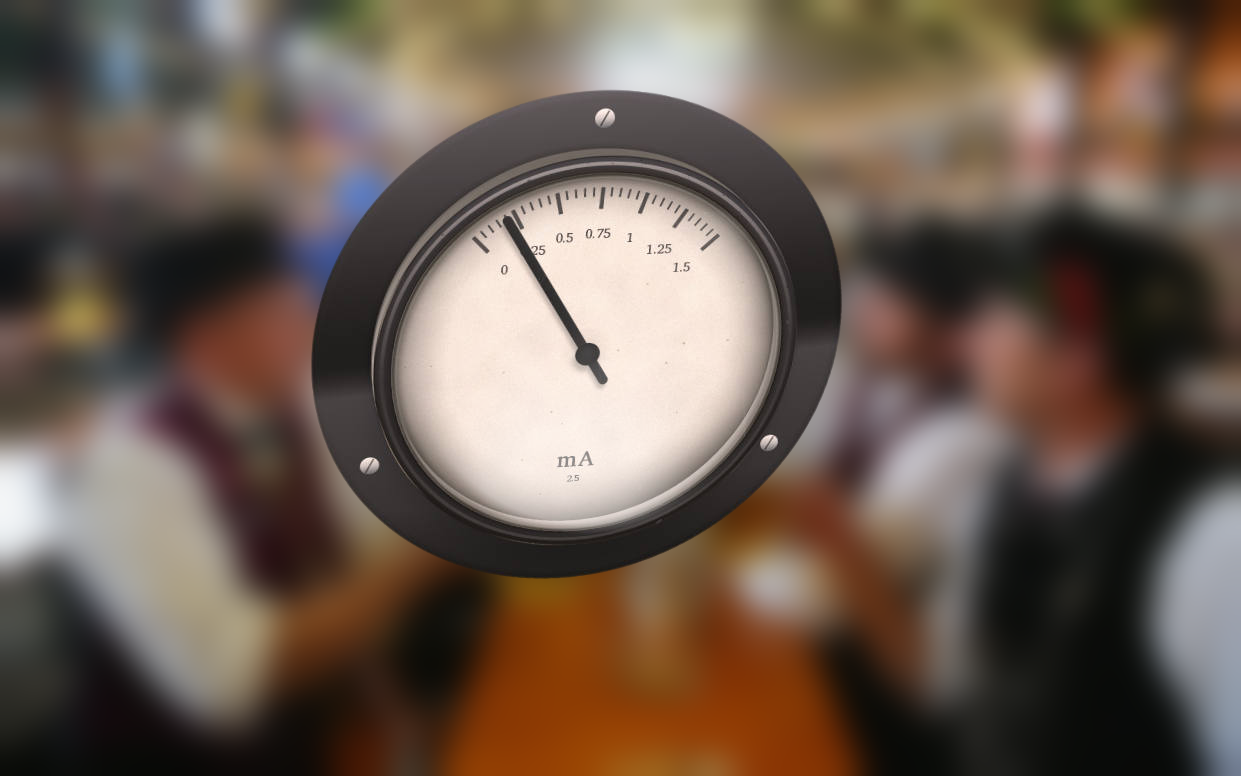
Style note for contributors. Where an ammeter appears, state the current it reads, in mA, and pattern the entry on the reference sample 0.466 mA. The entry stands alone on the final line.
0.2 mA
